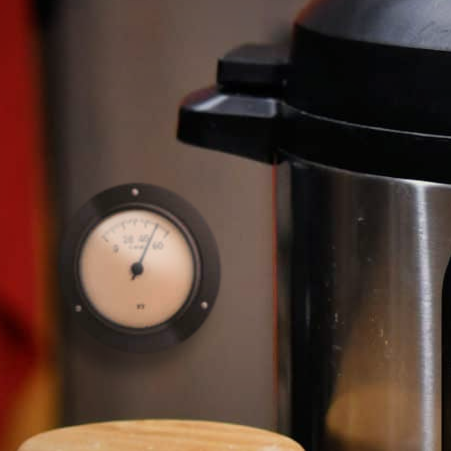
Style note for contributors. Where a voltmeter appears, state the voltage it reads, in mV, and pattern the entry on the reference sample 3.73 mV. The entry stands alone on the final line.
50 mV
